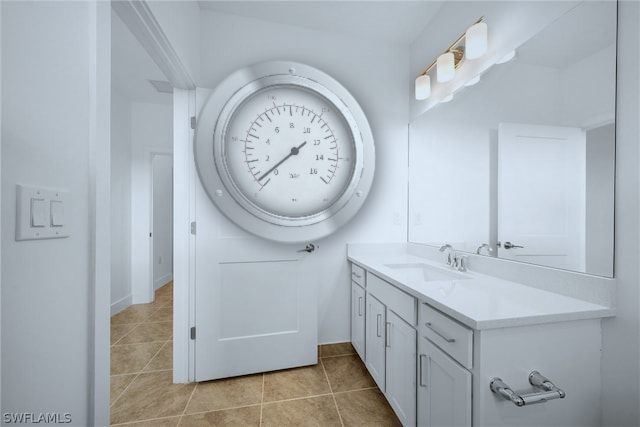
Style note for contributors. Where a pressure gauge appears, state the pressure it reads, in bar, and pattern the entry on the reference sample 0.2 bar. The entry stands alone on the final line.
0.5 bar
